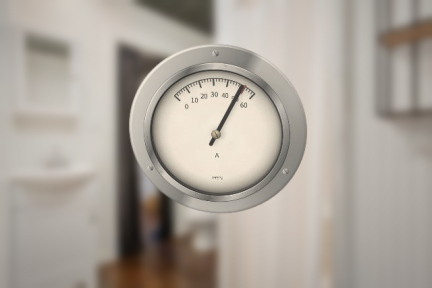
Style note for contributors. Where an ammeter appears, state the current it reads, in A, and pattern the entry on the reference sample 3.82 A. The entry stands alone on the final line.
50 A
